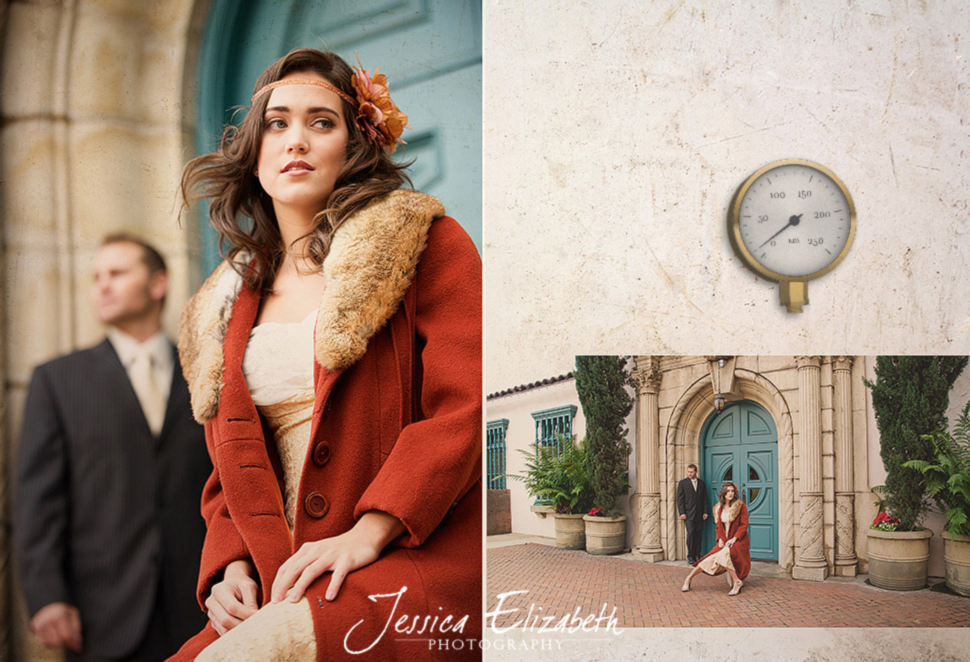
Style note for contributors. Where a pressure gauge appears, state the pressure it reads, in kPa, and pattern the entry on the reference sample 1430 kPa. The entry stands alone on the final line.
10 kPa
